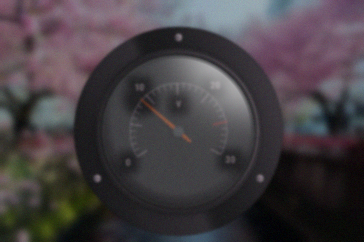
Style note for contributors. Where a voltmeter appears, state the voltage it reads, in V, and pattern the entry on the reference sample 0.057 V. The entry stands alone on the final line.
9 V
